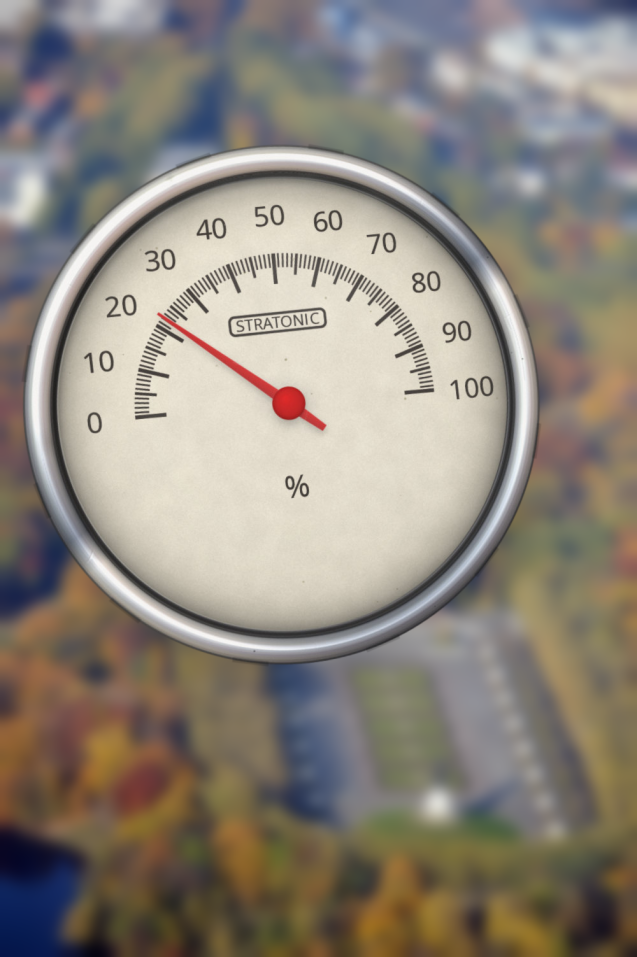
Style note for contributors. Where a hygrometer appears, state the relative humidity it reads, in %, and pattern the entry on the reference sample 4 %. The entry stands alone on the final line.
22 %
